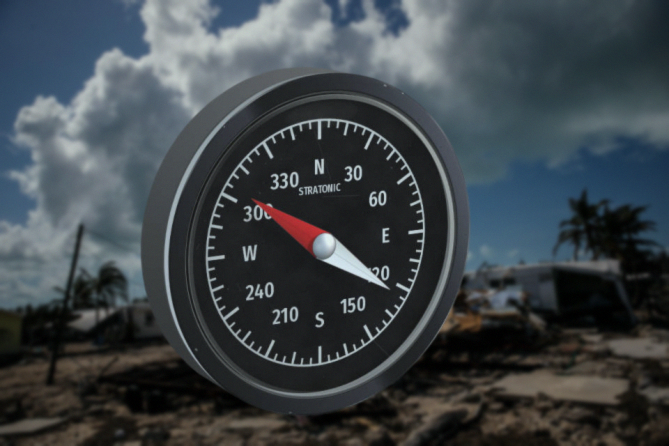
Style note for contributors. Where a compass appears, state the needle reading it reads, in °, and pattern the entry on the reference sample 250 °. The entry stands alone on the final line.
305 °
